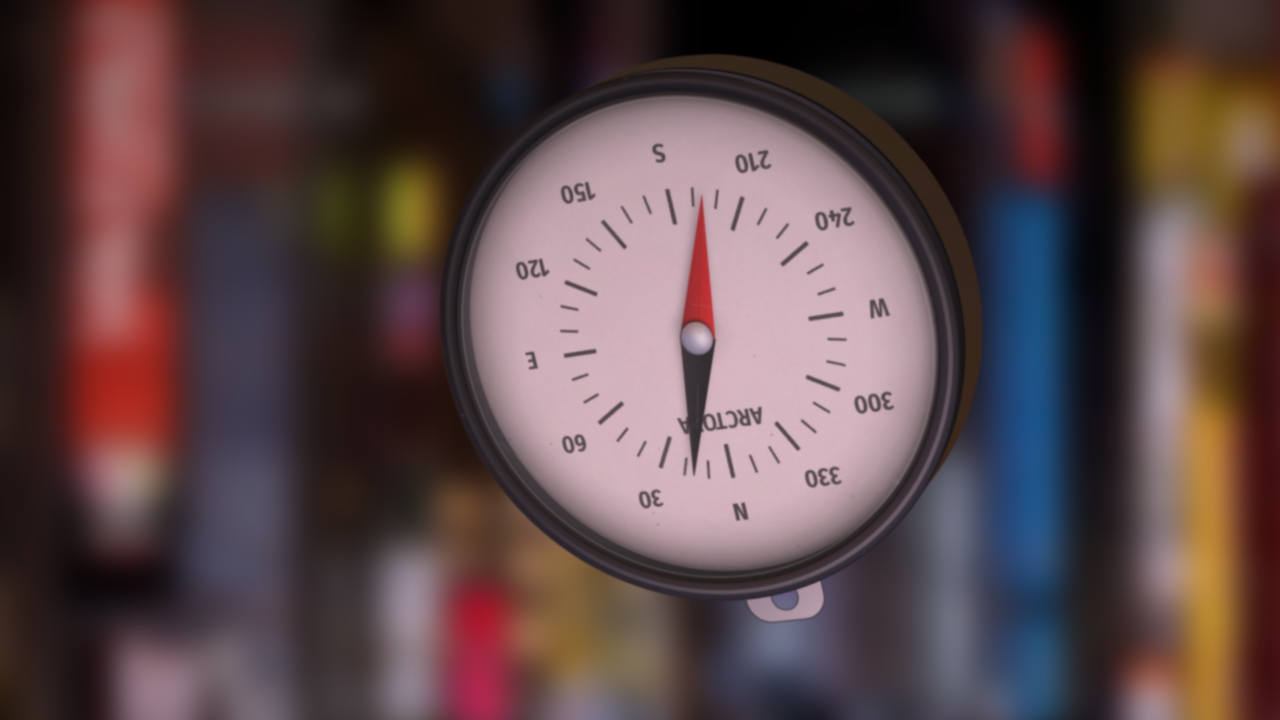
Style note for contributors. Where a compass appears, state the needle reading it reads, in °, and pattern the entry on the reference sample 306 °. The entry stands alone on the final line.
195 °
